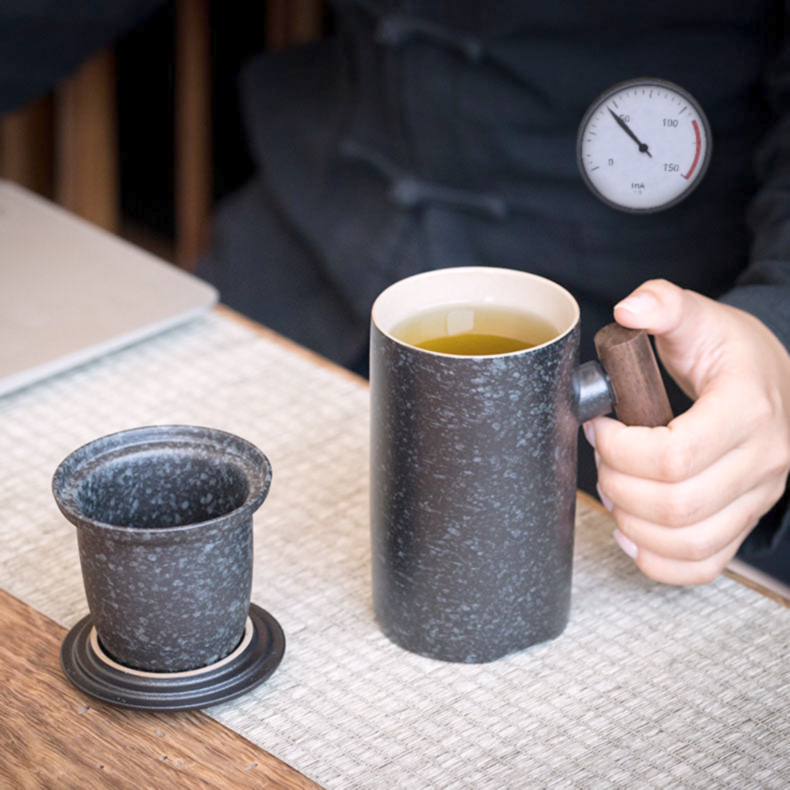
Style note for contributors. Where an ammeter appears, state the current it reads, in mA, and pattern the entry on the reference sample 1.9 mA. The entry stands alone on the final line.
45 mA
